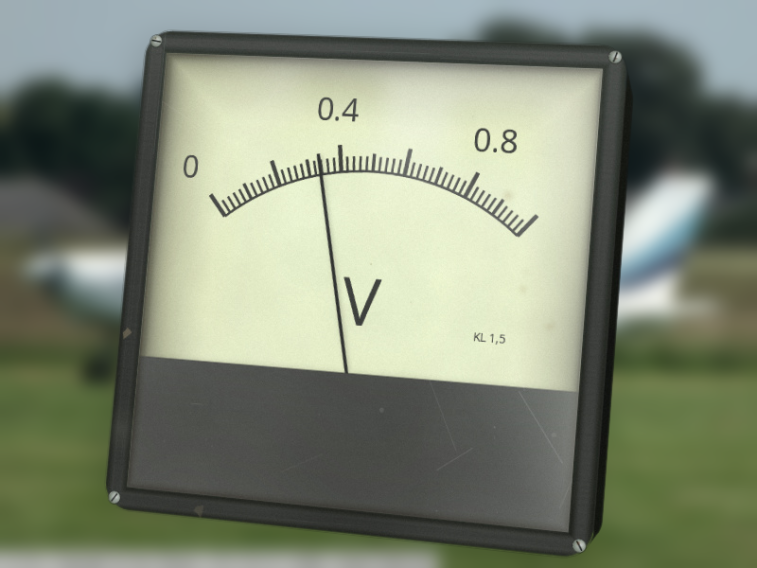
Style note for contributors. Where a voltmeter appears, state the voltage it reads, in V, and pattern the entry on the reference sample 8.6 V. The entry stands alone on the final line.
0.34 V
